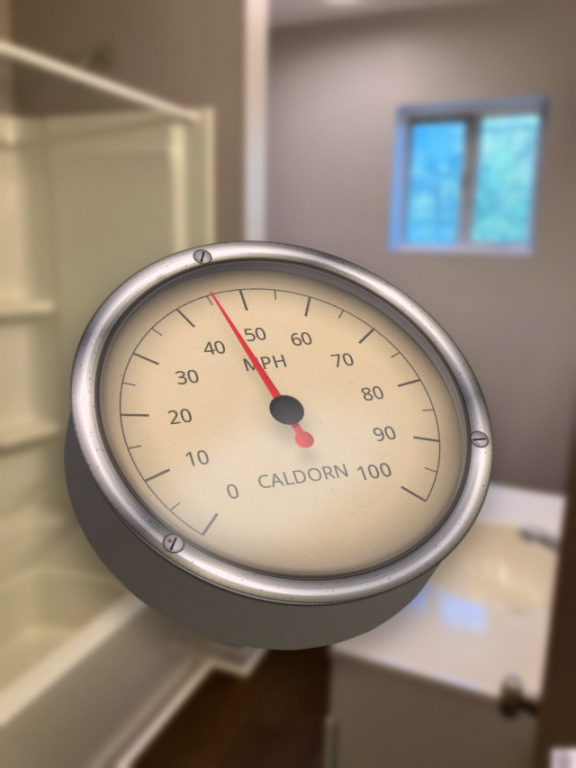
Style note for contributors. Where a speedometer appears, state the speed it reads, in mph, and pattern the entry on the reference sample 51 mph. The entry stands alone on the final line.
45 mph
